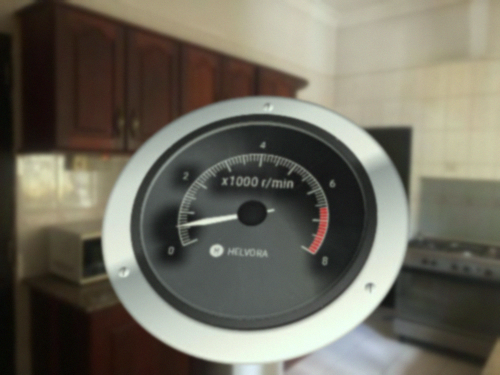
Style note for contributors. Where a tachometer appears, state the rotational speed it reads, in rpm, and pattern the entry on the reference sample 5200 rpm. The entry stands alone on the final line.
500 rpm
